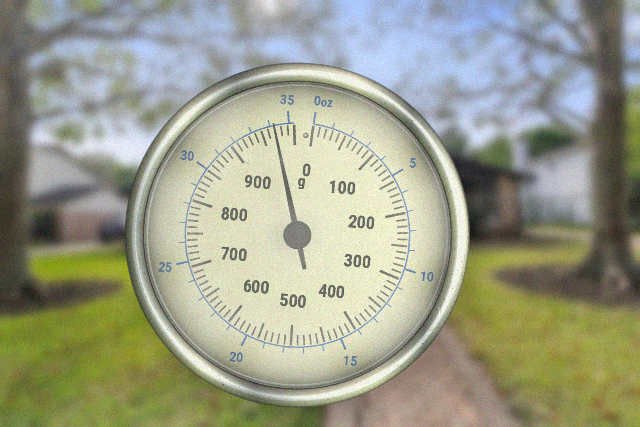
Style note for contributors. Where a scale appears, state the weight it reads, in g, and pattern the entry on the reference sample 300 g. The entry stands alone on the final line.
970 g
